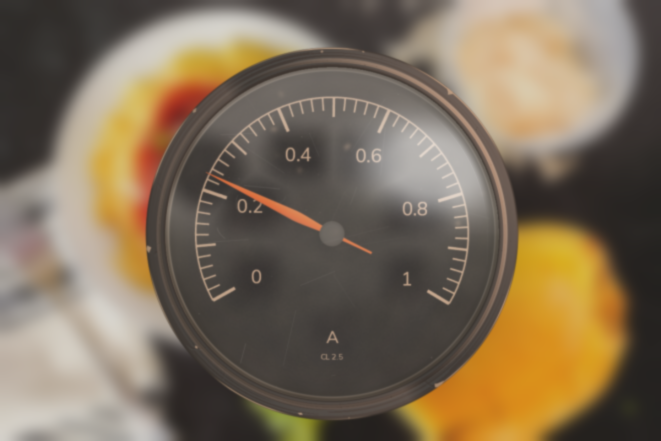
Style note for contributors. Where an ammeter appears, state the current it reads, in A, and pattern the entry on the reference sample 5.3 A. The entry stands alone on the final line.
0.23 A
